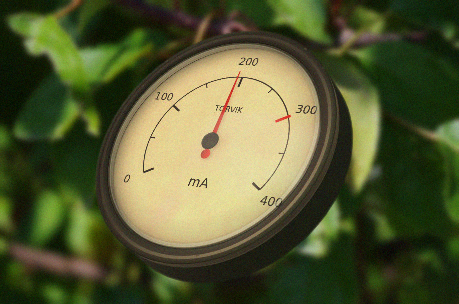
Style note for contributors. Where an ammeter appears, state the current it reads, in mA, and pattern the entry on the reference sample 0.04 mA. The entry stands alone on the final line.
200 mA
